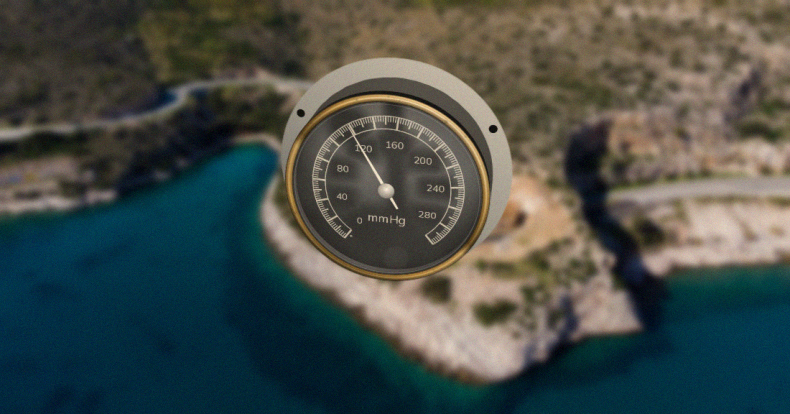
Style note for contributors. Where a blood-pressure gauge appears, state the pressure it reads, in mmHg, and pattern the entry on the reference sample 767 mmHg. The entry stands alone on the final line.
120 mmHg
